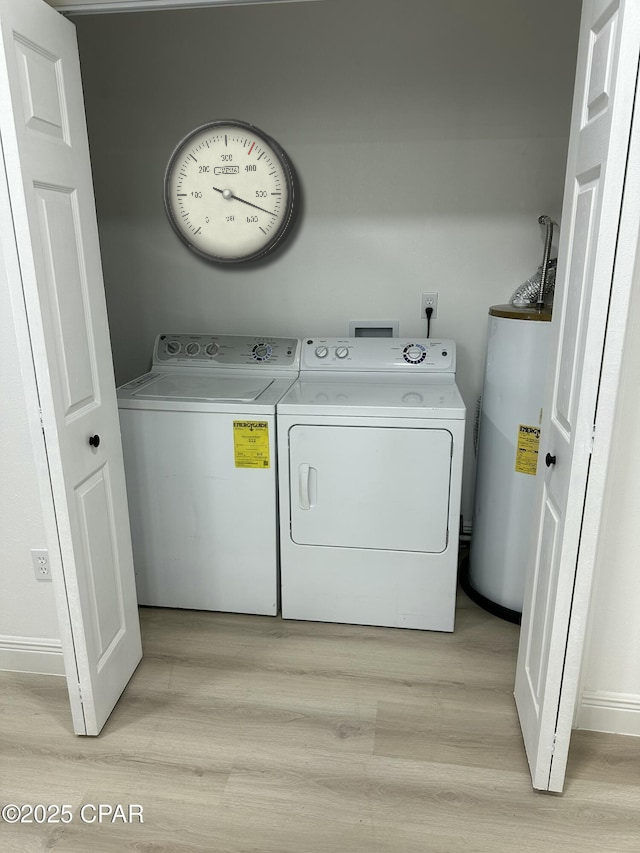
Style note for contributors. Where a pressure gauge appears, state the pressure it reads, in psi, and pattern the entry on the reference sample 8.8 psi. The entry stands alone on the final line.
550 psi
